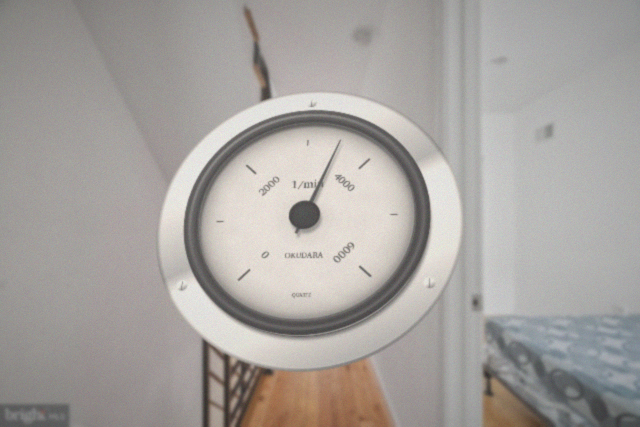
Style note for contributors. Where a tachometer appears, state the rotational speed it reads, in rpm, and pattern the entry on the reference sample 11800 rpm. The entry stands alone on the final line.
3500 rpm
